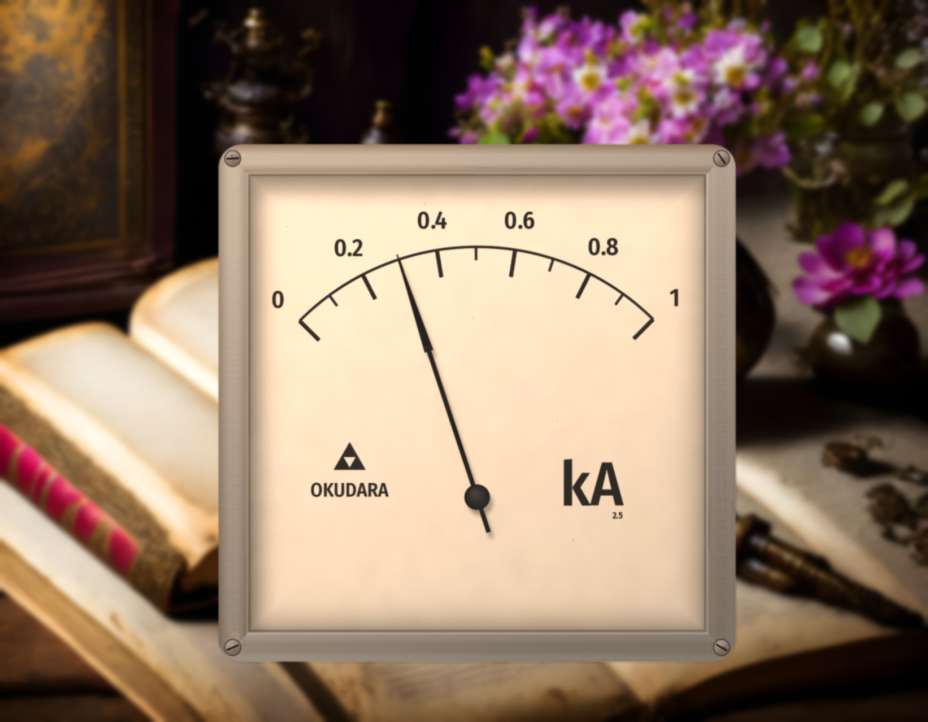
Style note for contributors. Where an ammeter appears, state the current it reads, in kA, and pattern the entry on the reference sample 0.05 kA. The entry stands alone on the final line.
0.3 kA
